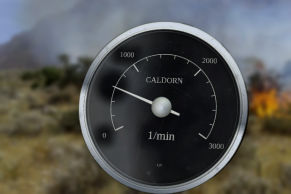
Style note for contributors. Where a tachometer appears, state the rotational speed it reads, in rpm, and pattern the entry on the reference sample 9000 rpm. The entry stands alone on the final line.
600 rpm
